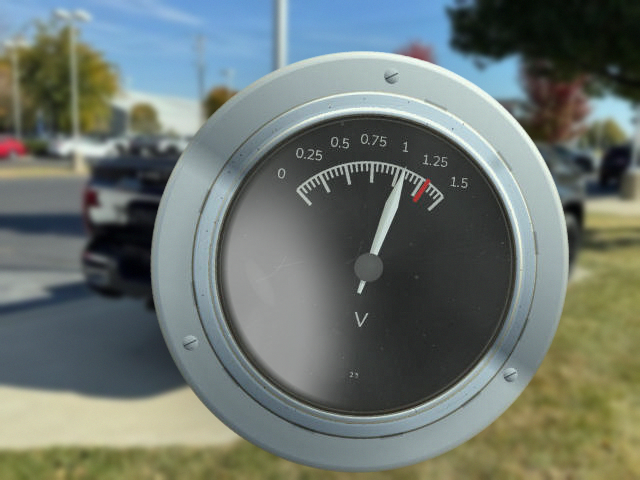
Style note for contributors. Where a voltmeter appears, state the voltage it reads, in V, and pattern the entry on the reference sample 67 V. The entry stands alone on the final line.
1.05 V
